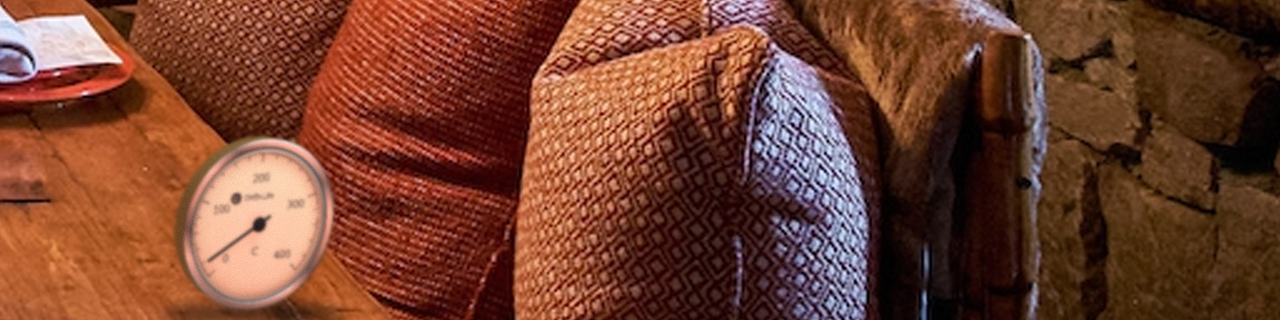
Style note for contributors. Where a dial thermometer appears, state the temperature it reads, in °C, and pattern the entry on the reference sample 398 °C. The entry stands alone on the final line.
20 °C
